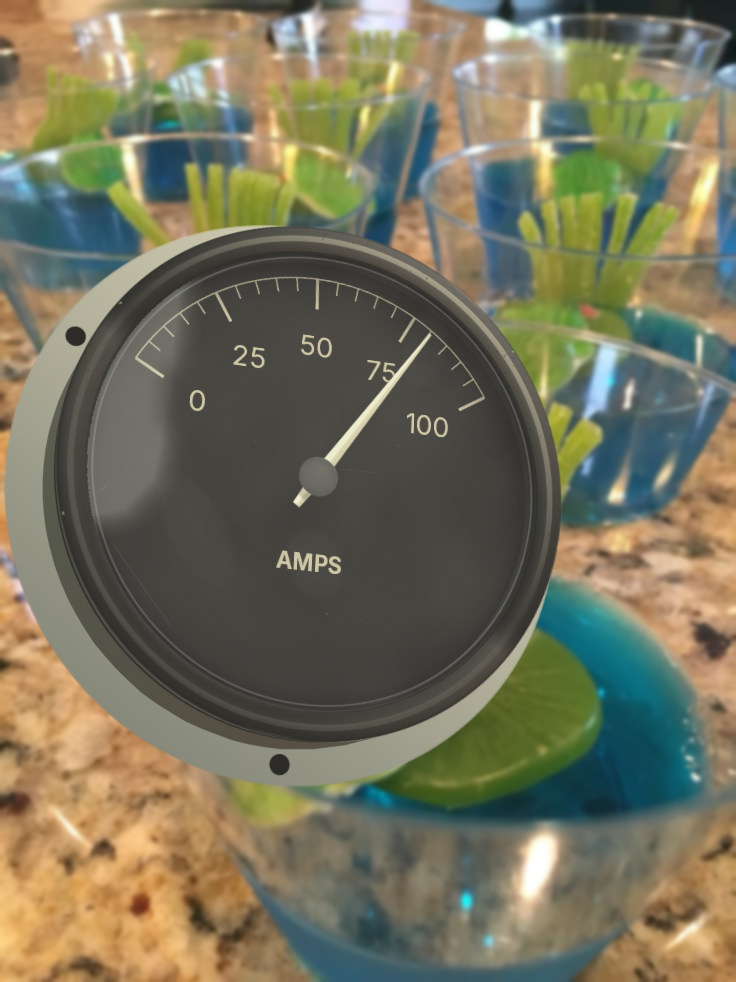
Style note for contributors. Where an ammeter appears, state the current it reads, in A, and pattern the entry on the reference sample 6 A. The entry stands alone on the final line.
80 A
